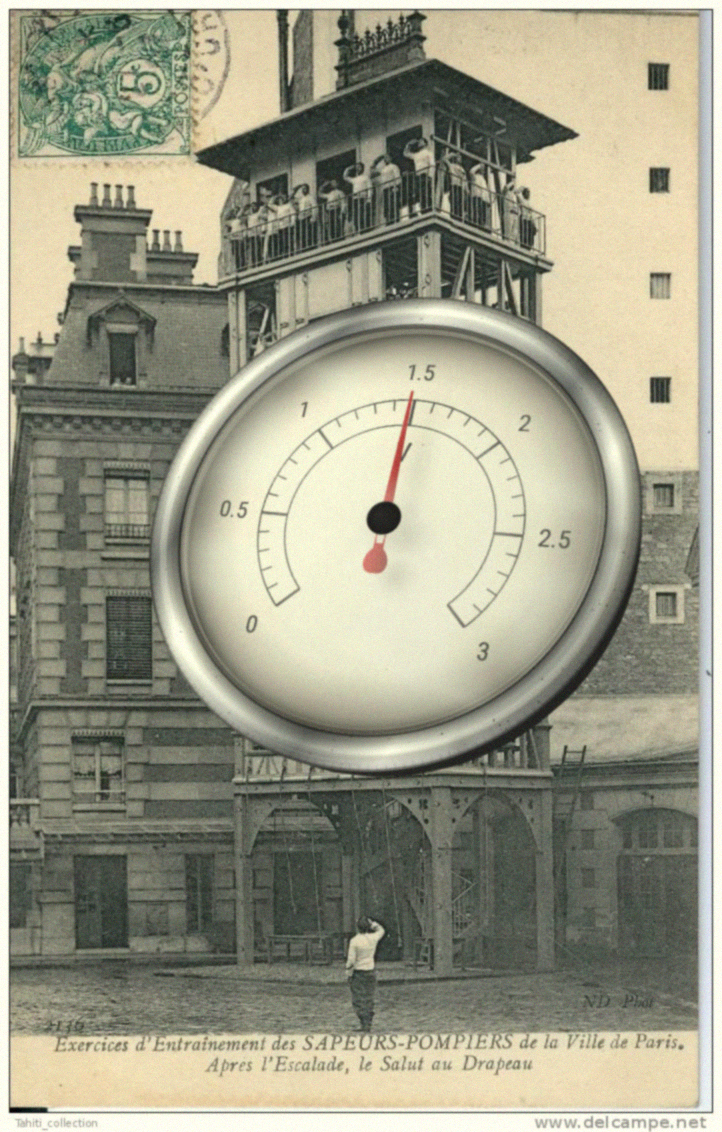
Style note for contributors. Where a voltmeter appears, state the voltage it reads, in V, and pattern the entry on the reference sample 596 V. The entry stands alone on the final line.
1.5 V
